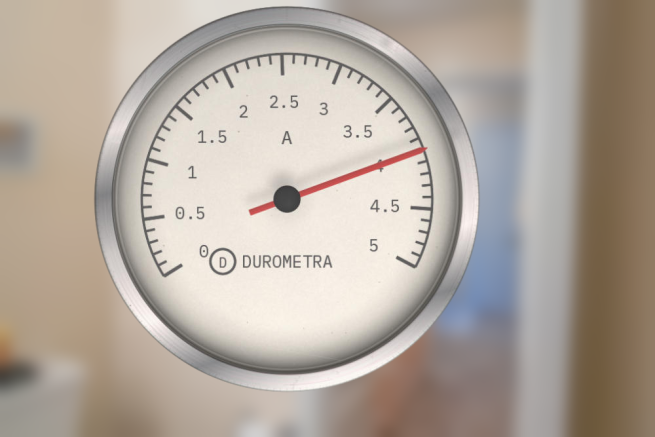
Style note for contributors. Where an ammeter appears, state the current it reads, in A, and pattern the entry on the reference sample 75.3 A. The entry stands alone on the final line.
4 A
